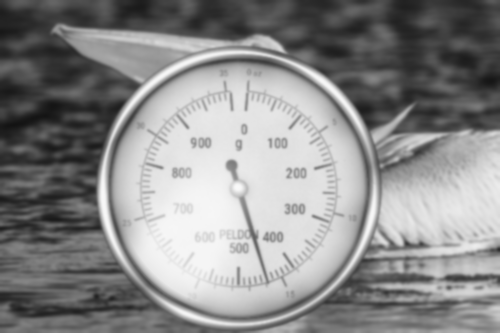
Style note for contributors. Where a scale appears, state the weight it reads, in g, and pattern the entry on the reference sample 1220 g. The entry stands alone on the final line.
450 g
